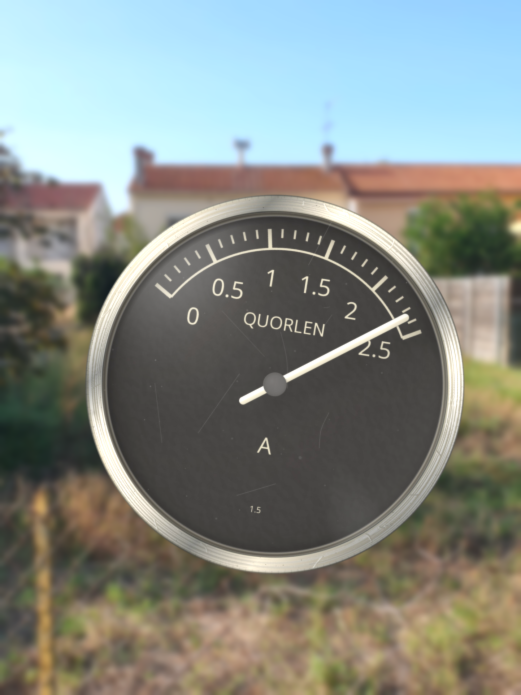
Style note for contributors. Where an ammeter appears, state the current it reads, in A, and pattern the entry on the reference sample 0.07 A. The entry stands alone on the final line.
2.35 A
